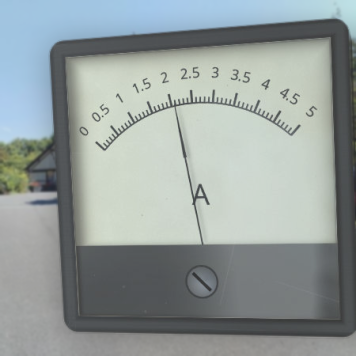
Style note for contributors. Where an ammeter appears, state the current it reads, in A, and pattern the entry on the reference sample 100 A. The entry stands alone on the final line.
2.1 A
